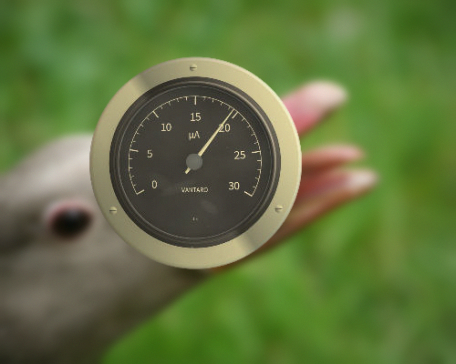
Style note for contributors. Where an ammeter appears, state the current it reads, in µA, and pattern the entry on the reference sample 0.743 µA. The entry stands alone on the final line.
19.5 µA
